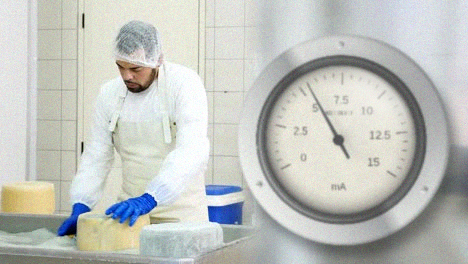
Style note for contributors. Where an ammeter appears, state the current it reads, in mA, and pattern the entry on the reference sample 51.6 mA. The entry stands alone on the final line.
5.5 mA
